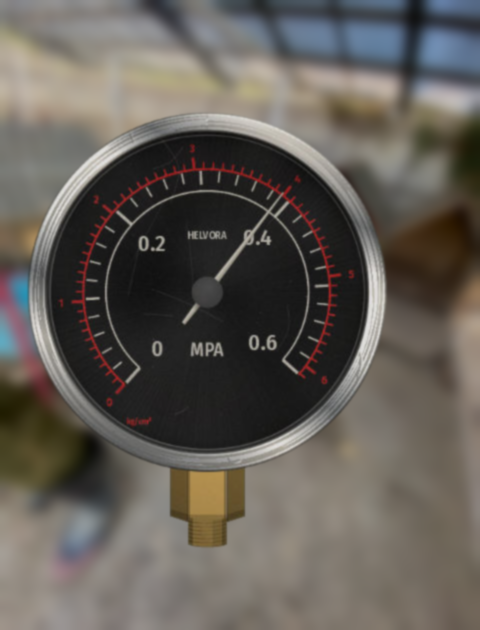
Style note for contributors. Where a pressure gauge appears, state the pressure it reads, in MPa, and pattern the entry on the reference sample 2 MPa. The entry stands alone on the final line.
0.39 MPa
